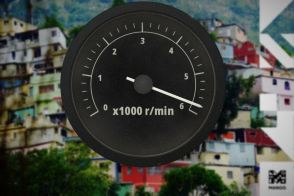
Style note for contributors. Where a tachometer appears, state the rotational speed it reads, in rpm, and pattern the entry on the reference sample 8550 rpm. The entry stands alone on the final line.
5800 rpm
